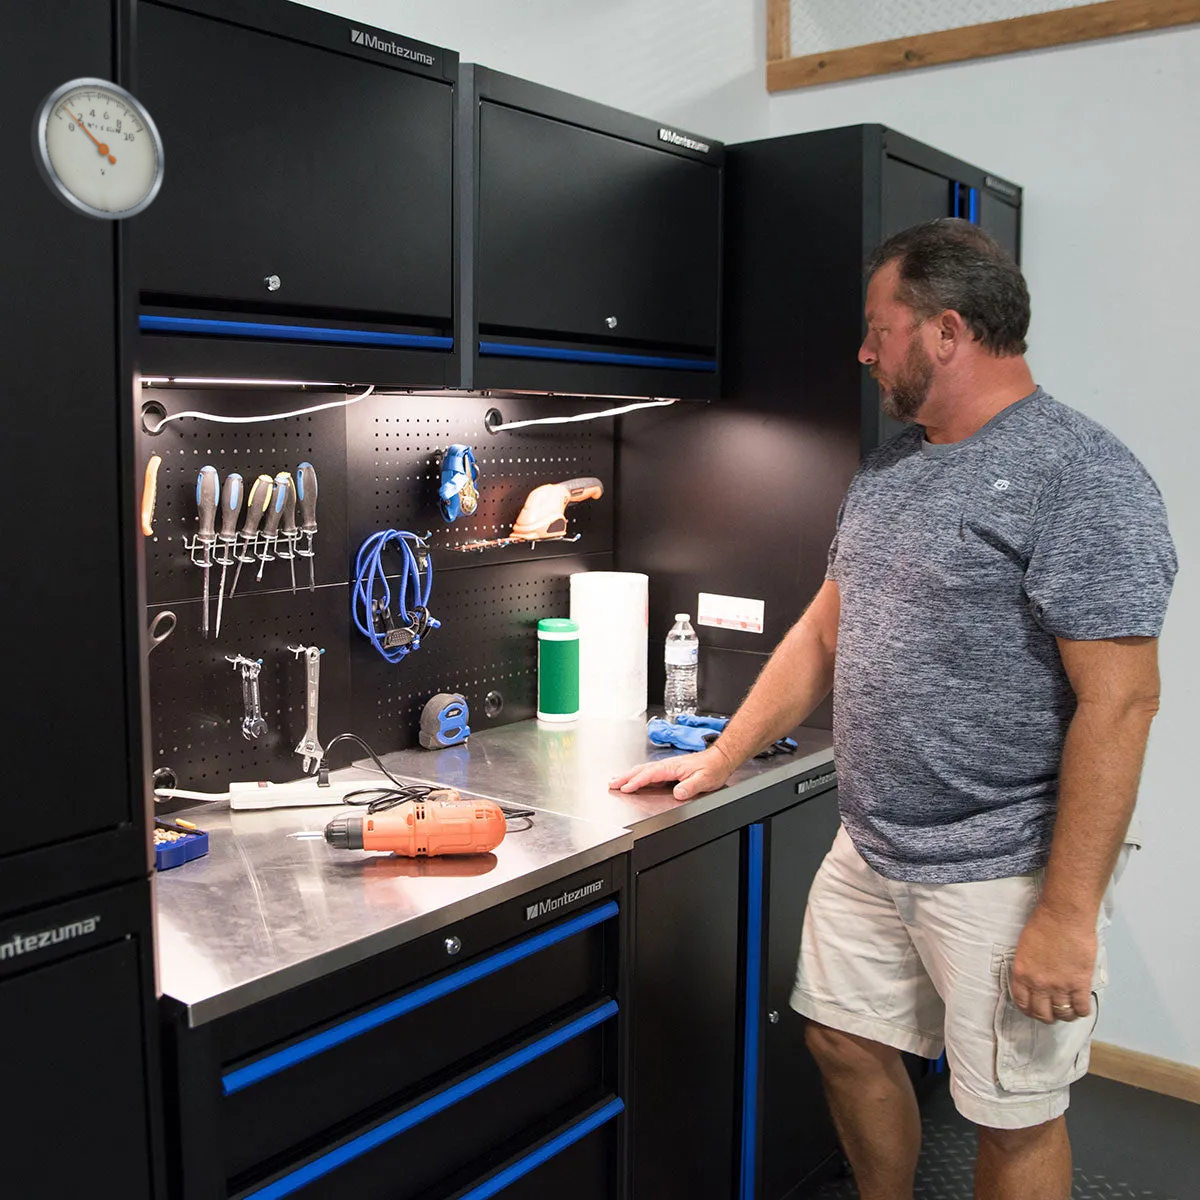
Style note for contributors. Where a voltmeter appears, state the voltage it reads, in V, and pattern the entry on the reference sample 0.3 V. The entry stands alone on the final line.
1 V
